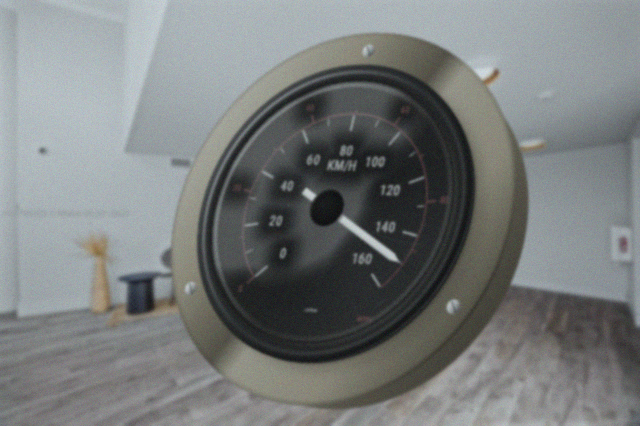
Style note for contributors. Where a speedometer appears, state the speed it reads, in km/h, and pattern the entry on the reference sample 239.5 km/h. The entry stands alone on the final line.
150 km/h
